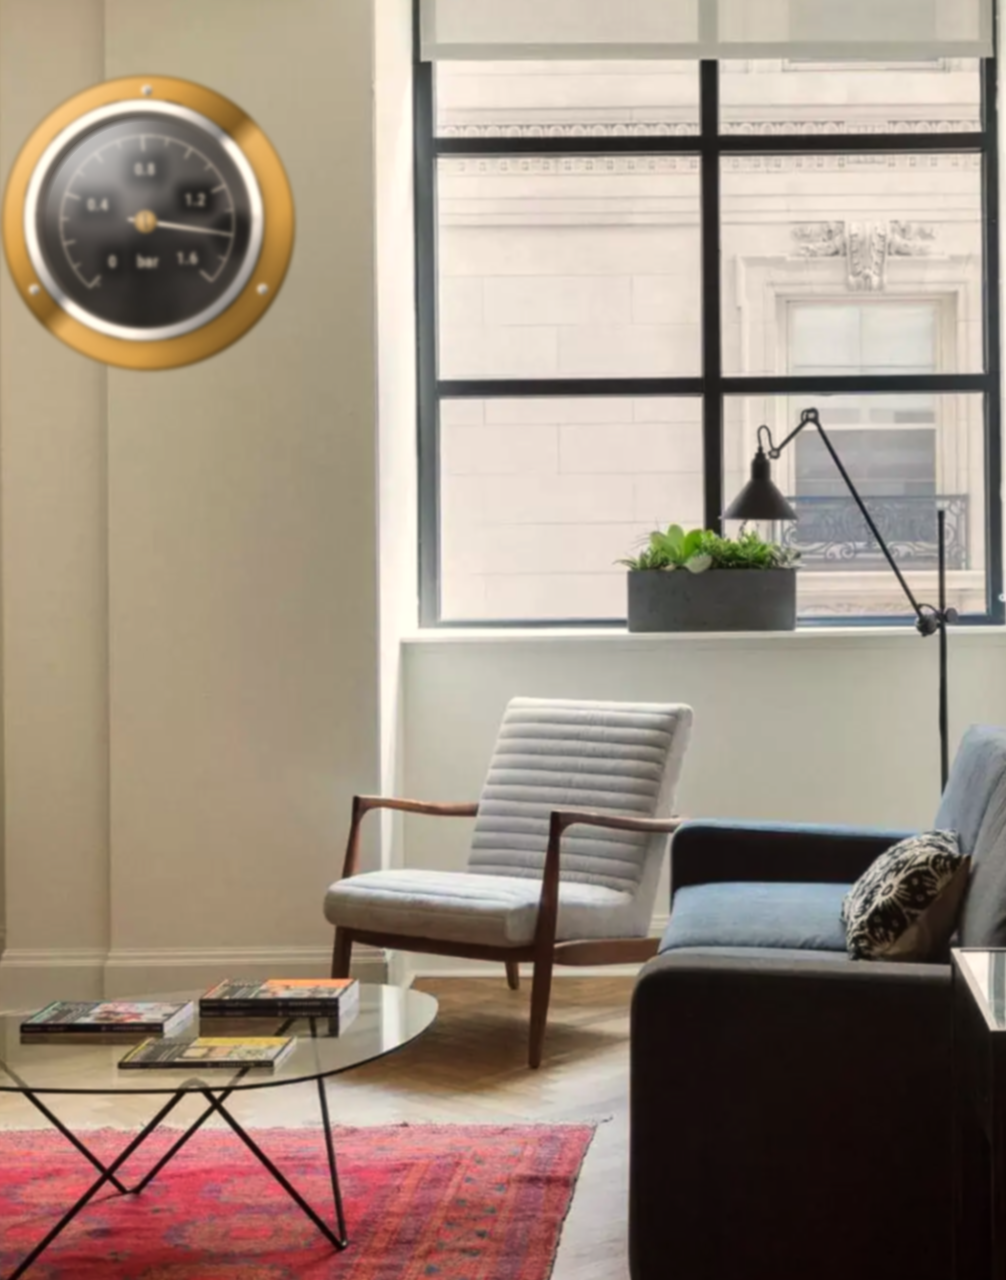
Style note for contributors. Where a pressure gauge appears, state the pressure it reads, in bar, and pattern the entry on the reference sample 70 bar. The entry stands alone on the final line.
1.4 bar
